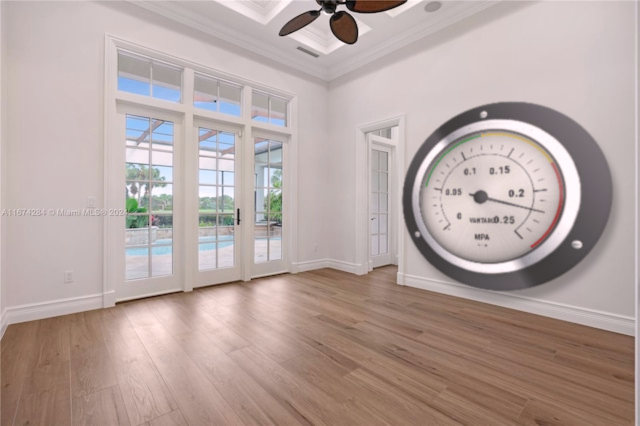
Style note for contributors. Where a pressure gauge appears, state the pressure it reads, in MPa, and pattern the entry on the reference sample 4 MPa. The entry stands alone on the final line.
0.22 MPa
